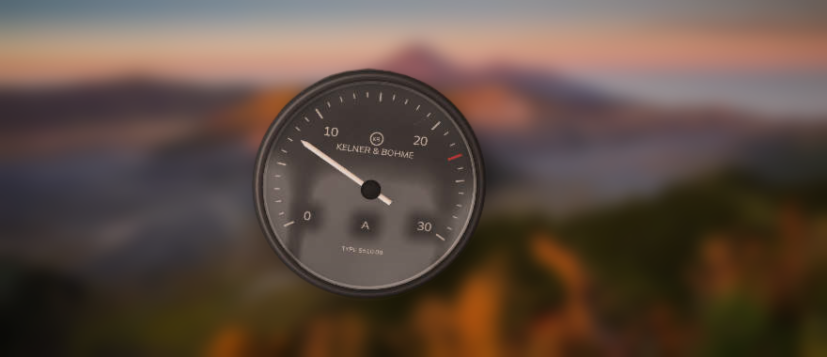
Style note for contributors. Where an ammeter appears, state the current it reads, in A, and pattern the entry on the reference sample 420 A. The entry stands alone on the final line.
7.5 A
